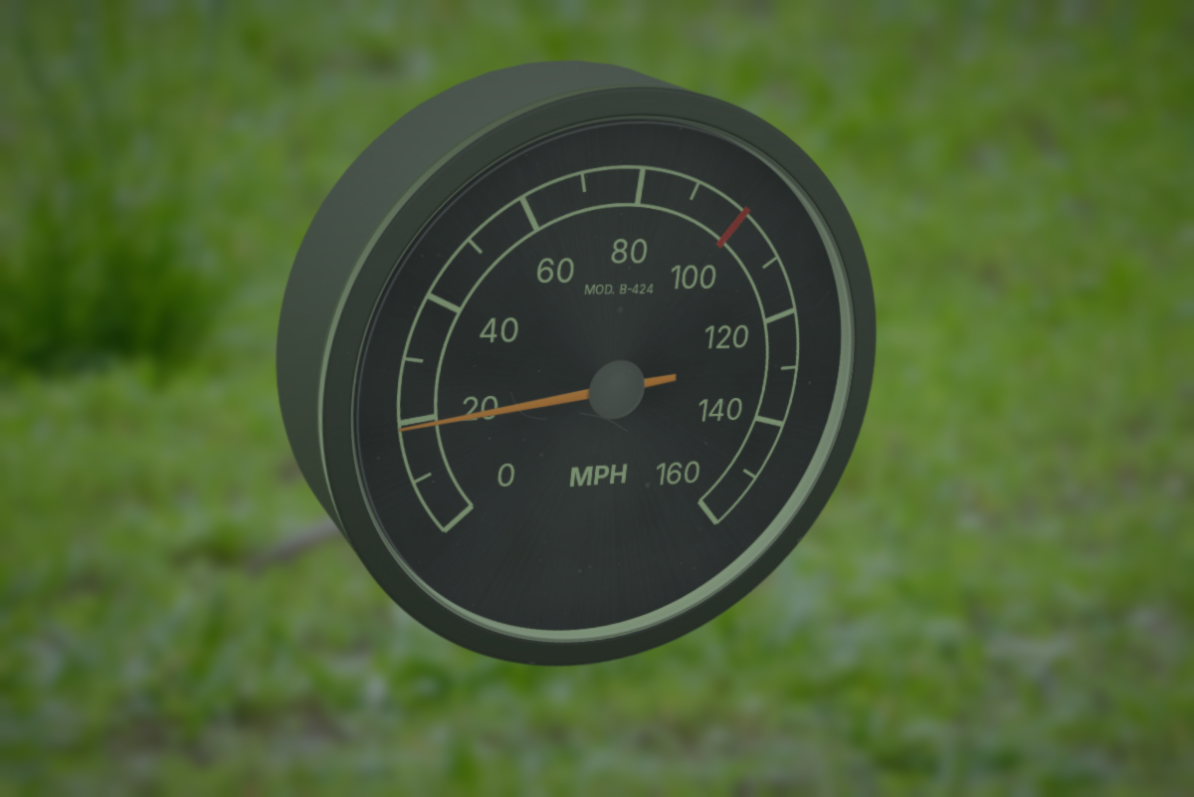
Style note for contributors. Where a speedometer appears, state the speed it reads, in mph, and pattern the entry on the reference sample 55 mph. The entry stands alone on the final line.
20 mph
